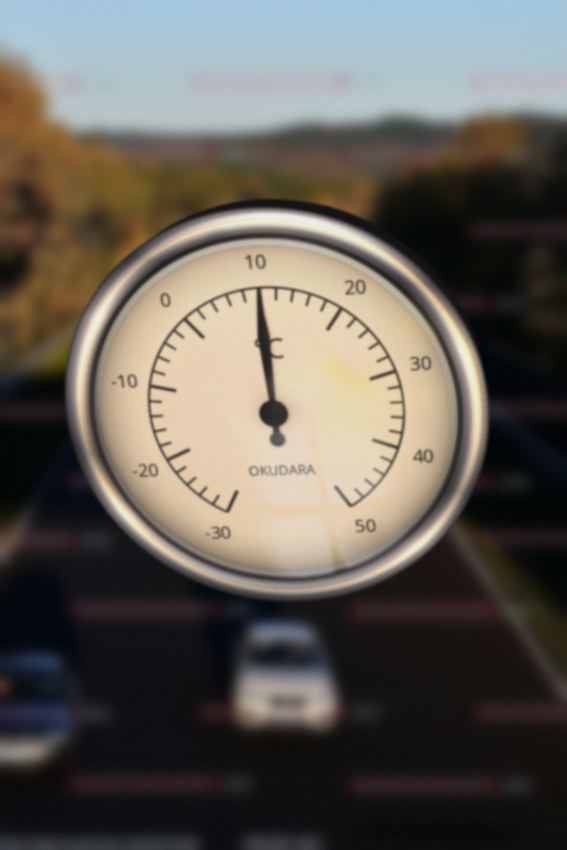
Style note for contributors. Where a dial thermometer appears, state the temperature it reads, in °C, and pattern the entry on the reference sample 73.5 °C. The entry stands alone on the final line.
10 °C
